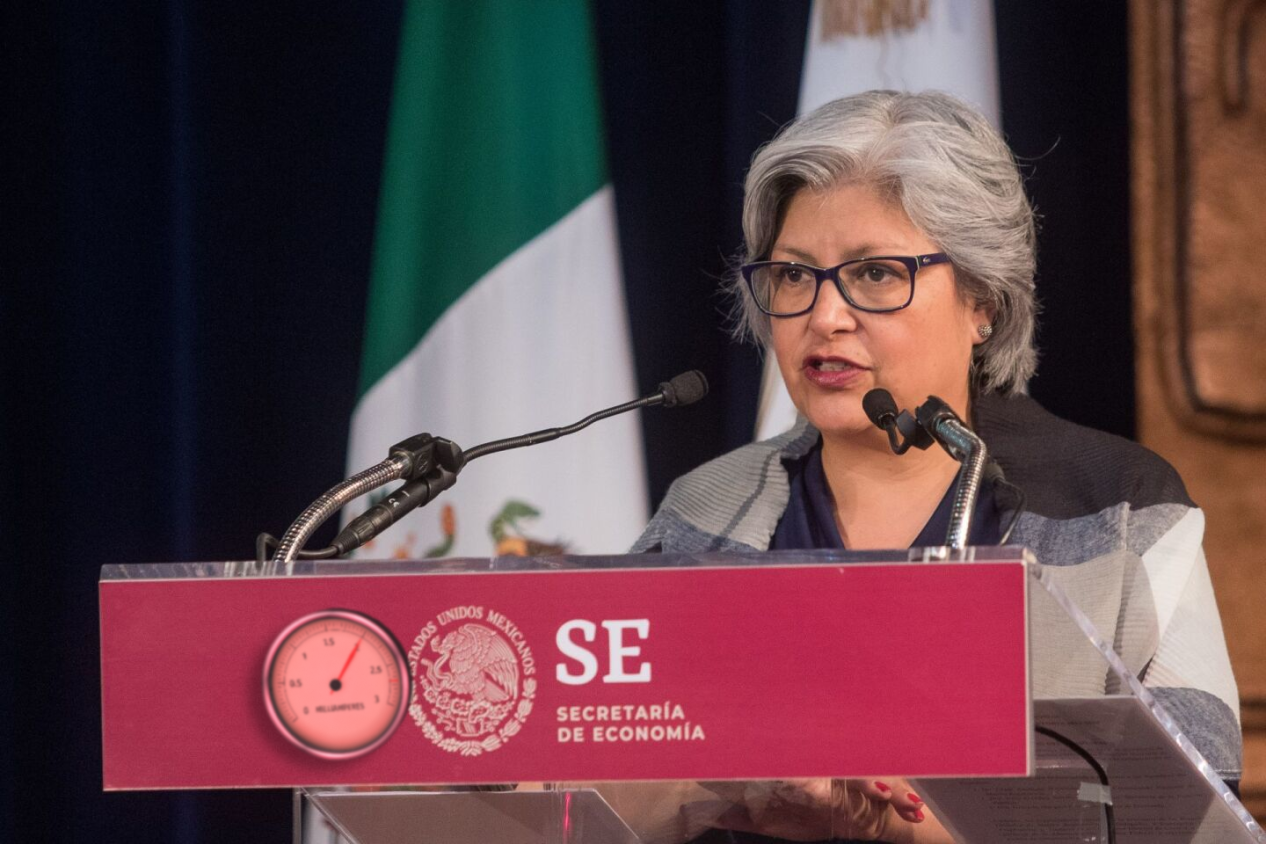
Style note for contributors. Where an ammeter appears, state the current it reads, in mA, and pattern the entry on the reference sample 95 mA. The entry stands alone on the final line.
2 mA
